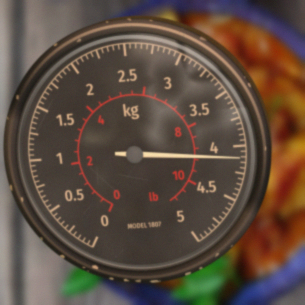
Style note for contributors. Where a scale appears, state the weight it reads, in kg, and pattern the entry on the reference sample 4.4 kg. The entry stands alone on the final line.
4.1 kg
